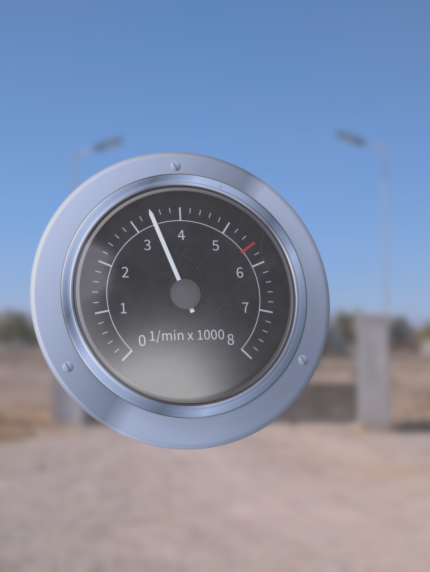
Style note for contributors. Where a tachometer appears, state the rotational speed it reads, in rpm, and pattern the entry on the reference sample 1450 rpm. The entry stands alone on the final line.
3400 rpm
